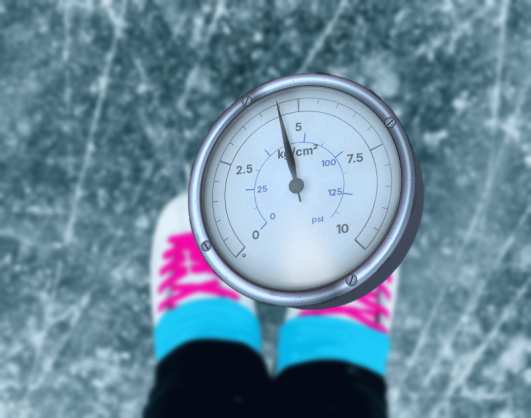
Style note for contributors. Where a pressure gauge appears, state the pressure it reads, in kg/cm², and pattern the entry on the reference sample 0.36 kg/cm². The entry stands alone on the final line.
4.5 kg/cm²
